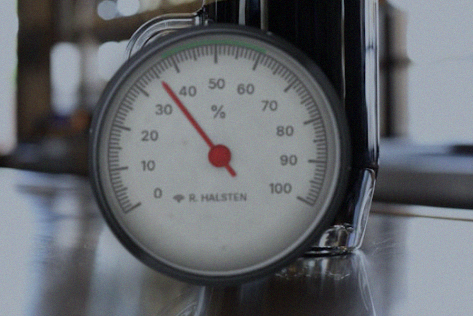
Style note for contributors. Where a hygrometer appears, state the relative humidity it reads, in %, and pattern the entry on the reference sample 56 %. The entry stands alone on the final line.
35 %
